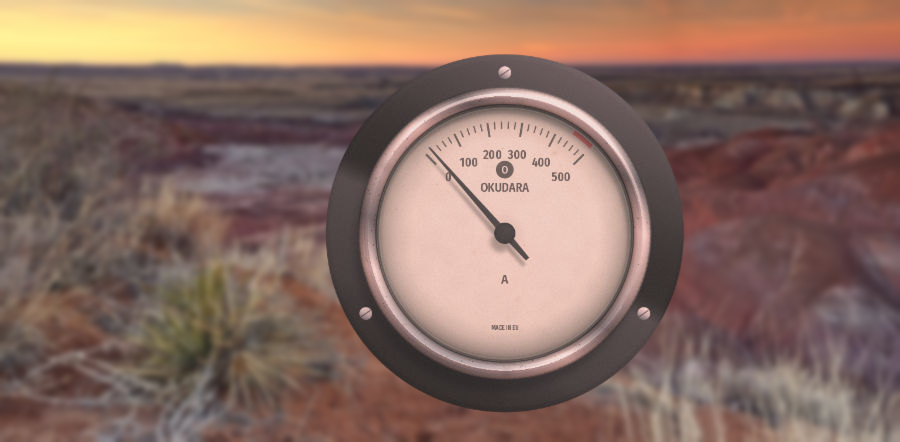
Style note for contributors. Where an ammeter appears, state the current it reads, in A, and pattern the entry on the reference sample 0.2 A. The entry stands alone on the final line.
20 A
